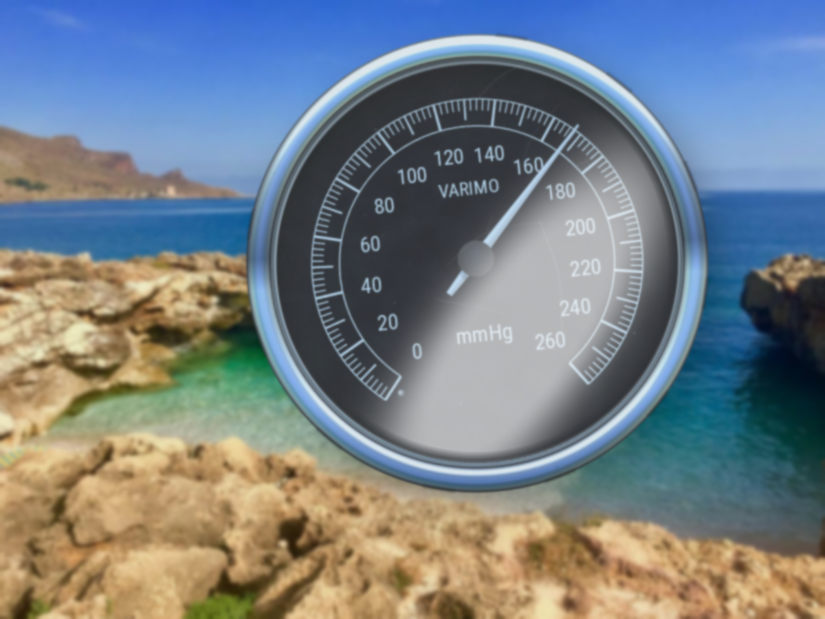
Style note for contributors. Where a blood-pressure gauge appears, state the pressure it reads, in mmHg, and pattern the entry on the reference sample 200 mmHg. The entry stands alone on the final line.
168 mmHg
